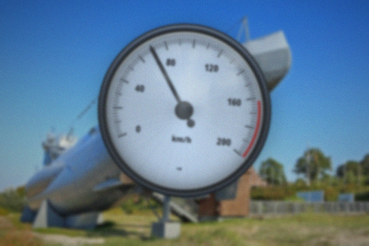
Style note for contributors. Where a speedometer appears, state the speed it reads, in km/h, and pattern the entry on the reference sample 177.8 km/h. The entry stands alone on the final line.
70 km/h
